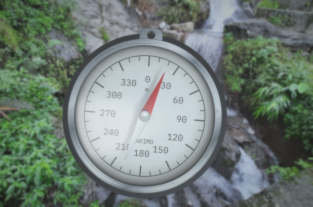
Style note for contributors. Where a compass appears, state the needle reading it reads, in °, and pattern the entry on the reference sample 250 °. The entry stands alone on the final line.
20 °
